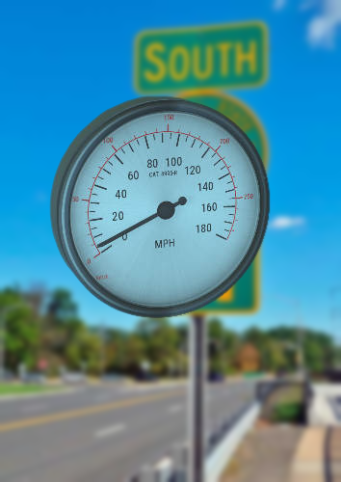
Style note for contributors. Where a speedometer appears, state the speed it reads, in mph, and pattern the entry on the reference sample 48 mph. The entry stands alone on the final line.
5 mph
